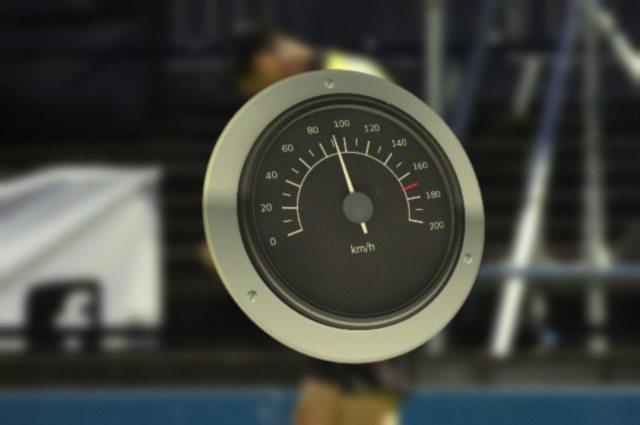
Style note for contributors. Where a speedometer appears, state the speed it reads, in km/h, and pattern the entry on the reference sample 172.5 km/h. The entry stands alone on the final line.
90 km/h
